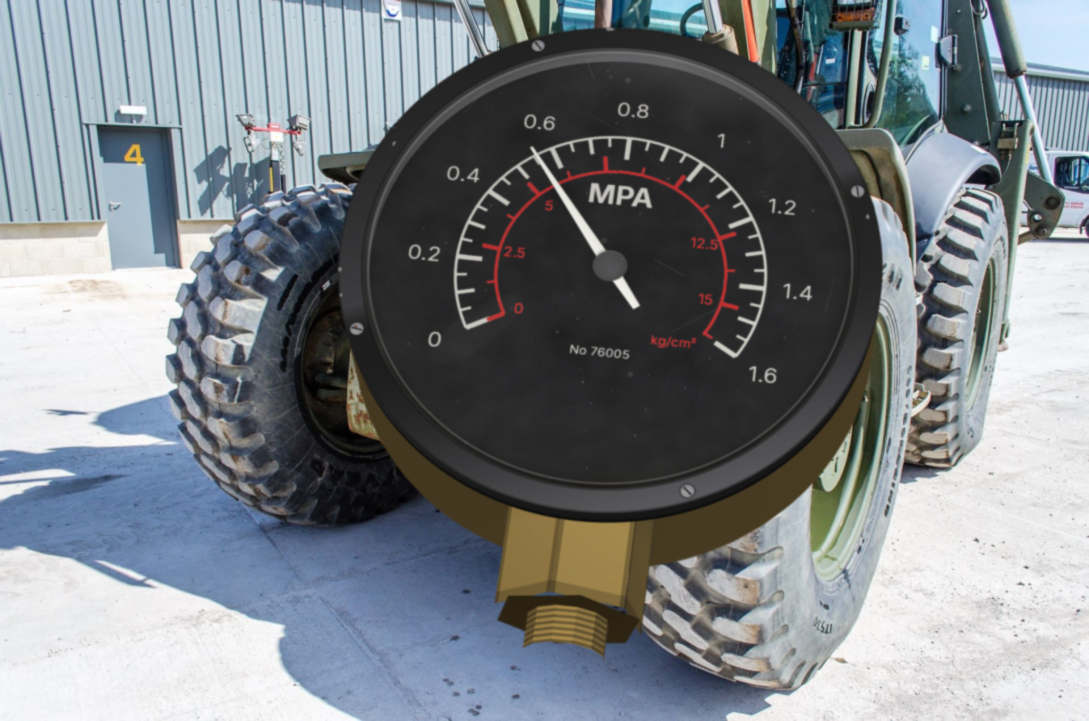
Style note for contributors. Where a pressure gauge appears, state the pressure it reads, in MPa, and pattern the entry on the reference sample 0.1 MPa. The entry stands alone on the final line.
0.55 MPa
